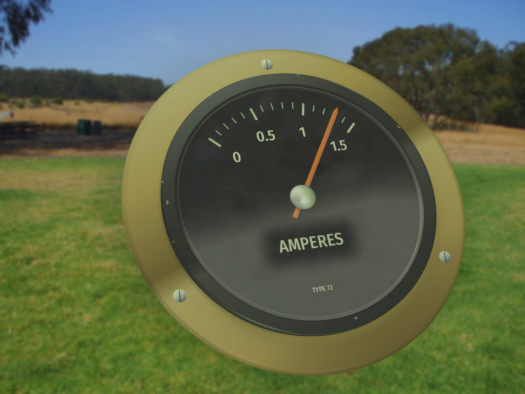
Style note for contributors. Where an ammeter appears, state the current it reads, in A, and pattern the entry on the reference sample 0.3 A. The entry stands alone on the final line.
1.3 A
